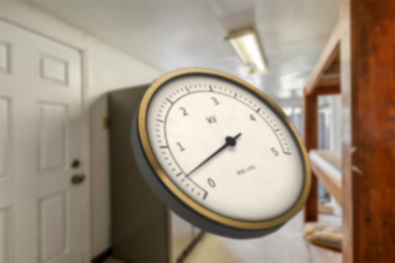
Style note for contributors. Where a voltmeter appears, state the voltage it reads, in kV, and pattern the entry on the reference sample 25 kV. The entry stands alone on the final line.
0.4 kV
